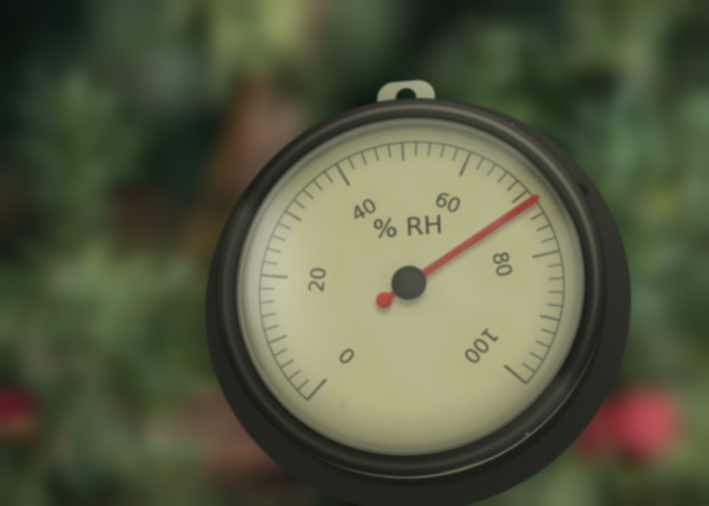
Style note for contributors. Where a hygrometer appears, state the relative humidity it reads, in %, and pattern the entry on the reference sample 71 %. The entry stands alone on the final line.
72 %
